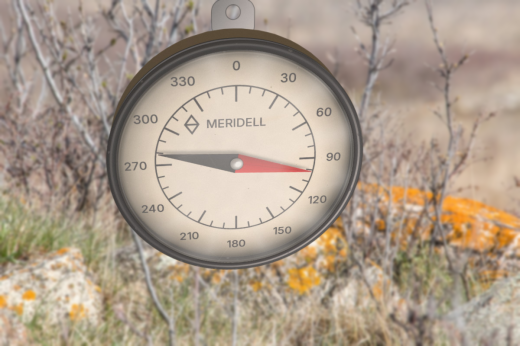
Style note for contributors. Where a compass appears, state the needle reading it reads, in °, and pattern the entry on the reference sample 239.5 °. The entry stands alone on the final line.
100 °
